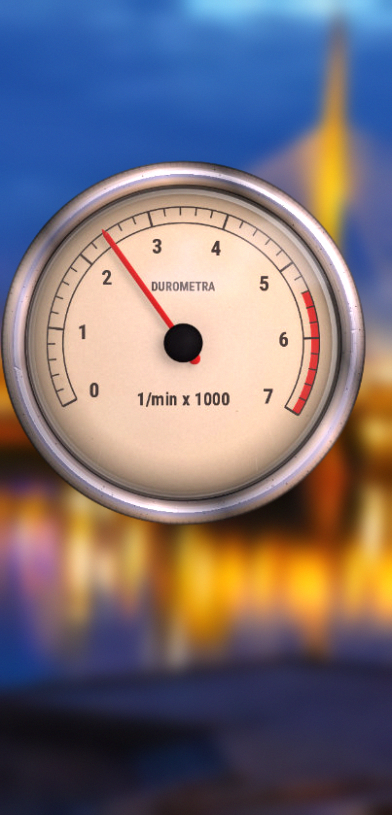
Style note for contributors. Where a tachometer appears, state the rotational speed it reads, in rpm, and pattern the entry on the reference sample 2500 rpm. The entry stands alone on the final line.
2400 rpm
